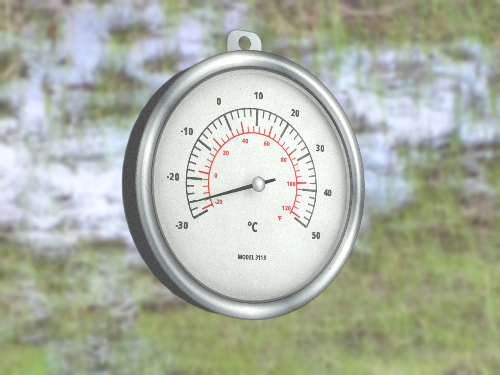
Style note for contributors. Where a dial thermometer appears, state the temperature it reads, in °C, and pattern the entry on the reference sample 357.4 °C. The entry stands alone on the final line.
-26 °C
